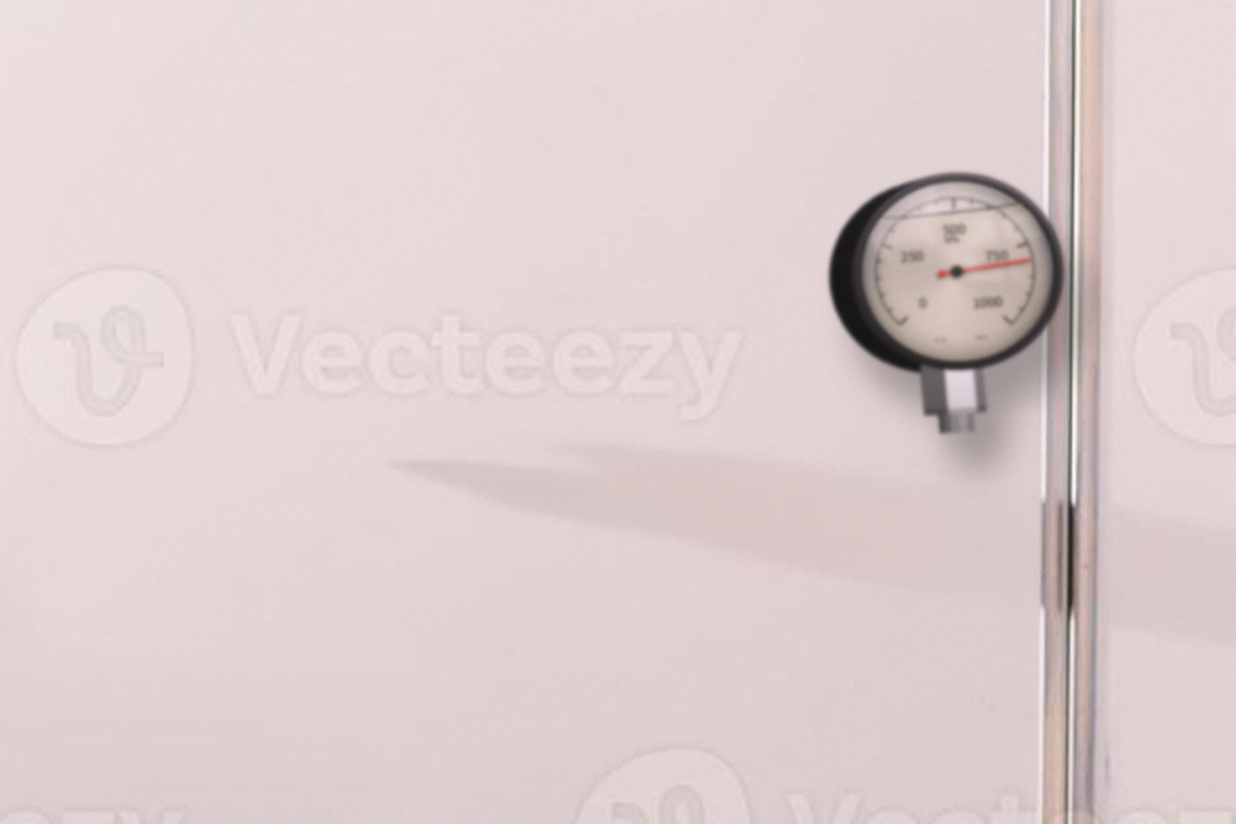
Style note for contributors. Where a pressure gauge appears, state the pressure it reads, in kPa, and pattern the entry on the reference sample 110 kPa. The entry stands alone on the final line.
800 kPa
